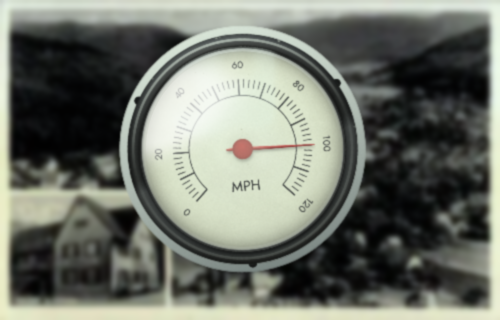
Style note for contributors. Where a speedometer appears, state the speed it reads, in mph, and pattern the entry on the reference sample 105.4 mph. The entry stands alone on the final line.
100 mph
